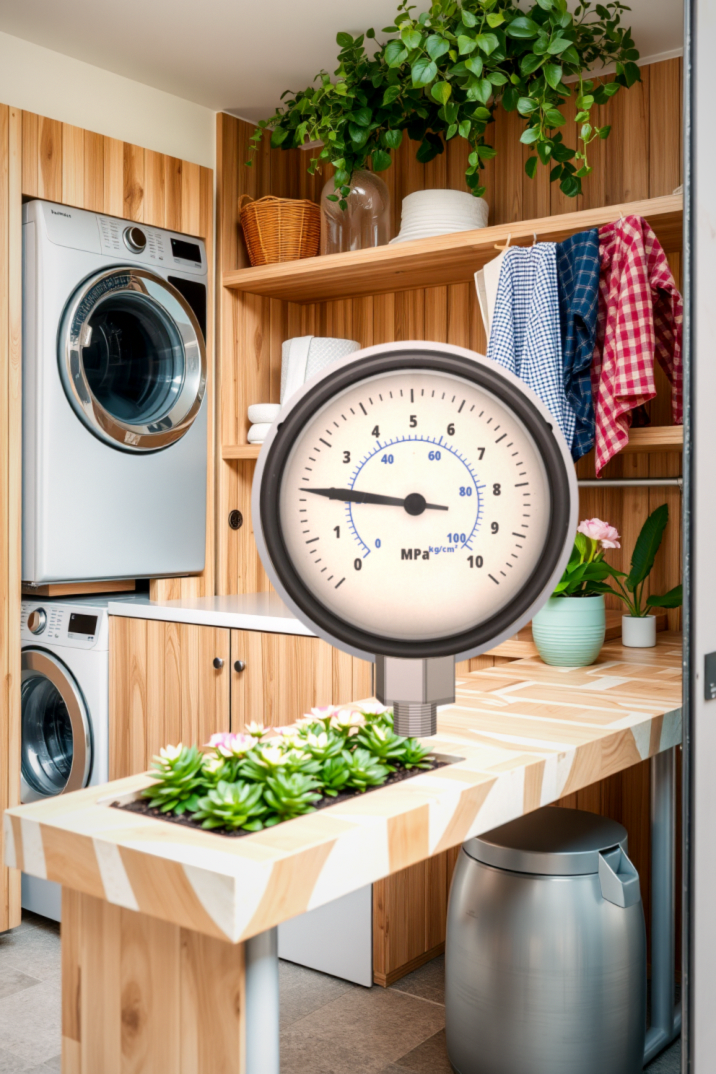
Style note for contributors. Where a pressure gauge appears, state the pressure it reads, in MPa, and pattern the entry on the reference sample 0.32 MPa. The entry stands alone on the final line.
2 MPa
